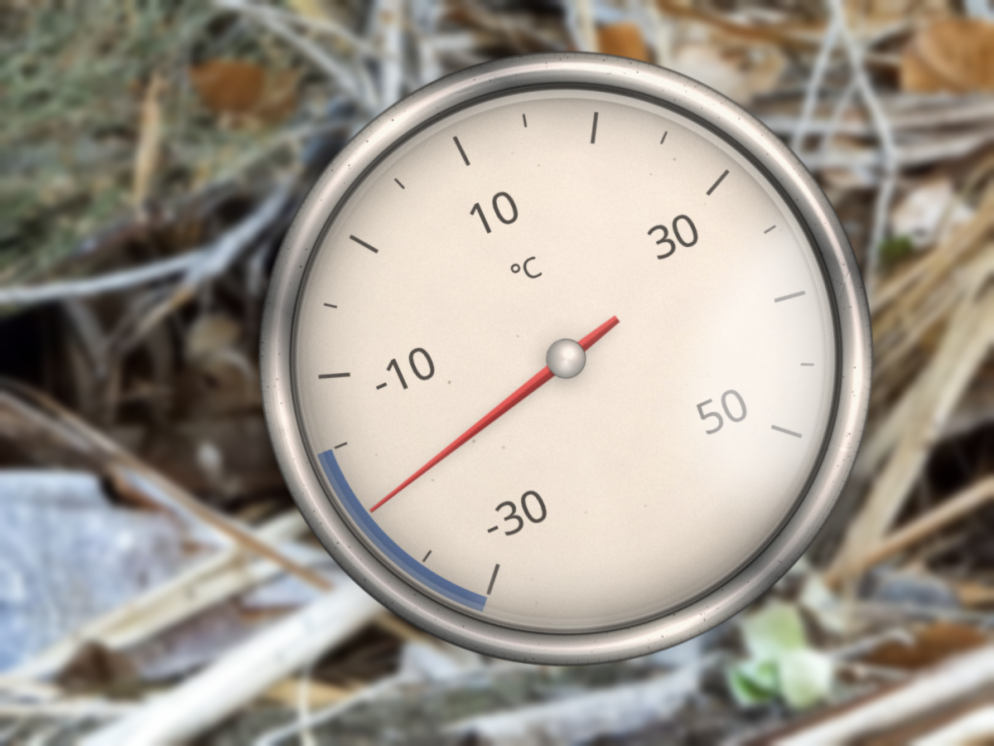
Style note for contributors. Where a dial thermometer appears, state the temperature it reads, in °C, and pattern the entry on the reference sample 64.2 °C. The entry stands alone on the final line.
-20 °C
